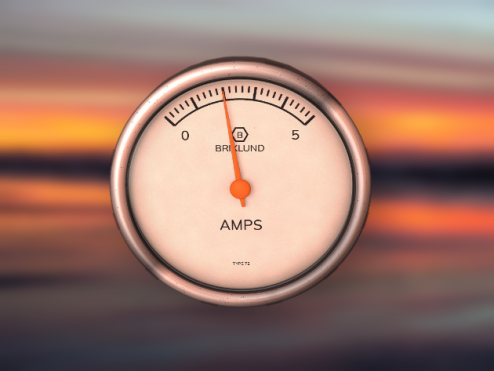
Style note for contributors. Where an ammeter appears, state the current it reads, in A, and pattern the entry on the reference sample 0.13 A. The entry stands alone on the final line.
2 A
